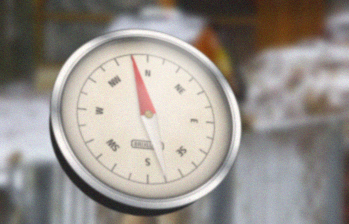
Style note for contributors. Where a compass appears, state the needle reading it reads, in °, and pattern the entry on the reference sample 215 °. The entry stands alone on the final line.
345 °
